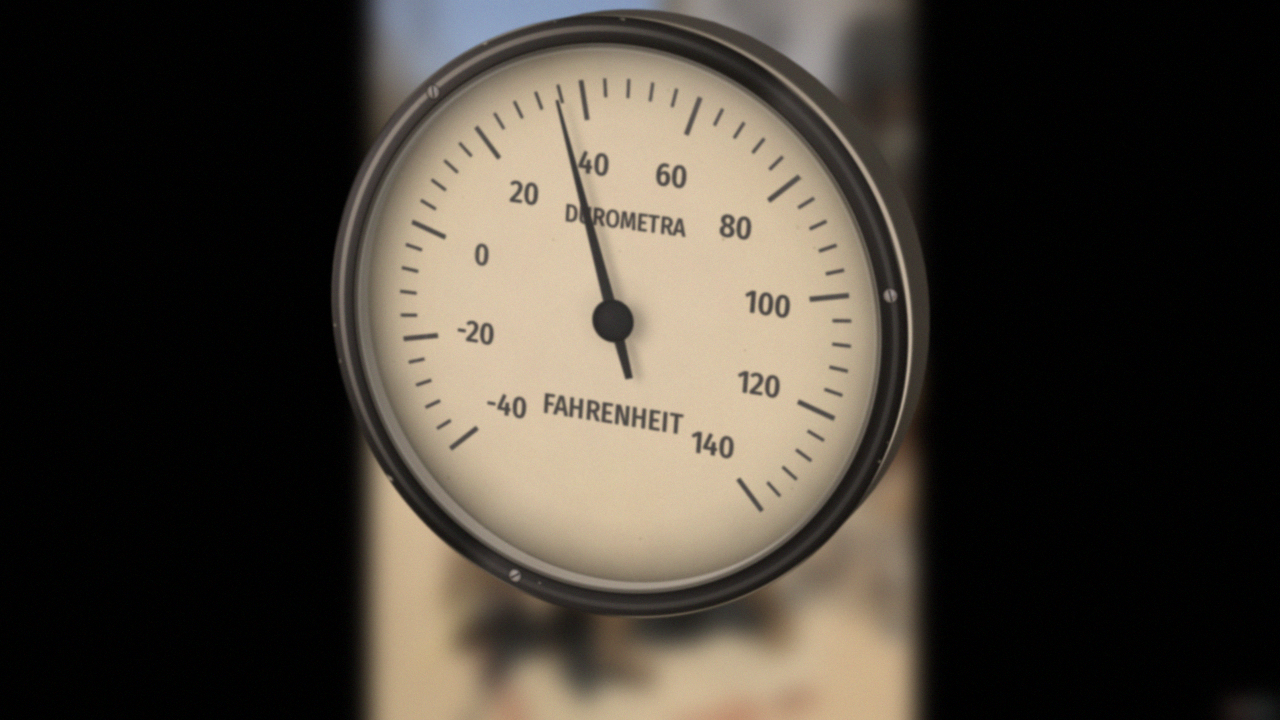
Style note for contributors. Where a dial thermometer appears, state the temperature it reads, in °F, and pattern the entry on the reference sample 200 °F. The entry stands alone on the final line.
36 °F
